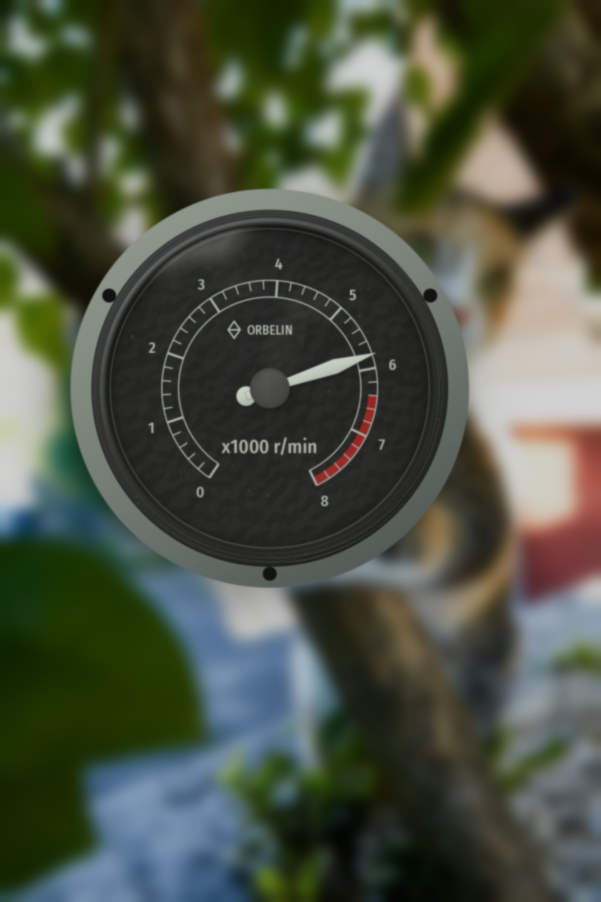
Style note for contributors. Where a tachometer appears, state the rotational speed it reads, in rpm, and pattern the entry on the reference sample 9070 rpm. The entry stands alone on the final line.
5800 rpm
